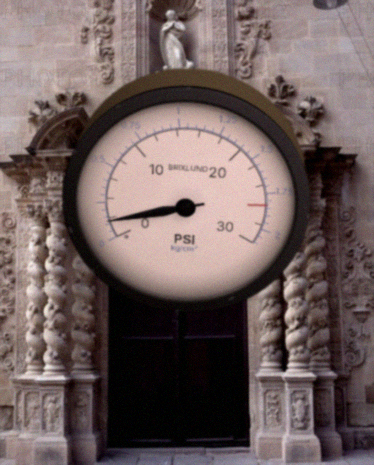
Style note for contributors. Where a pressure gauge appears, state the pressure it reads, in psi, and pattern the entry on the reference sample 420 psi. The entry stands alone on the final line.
2 psi
